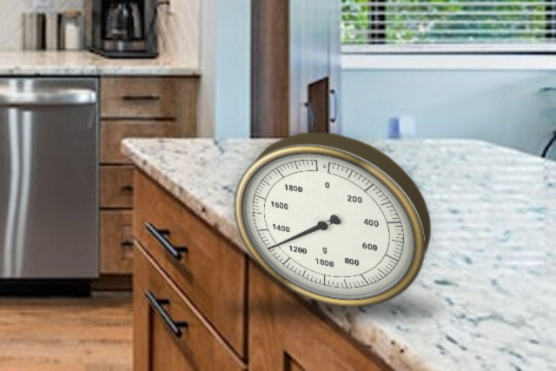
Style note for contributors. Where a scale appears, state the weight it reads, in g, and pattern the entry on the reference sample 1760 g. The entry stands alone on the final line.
1300 g
